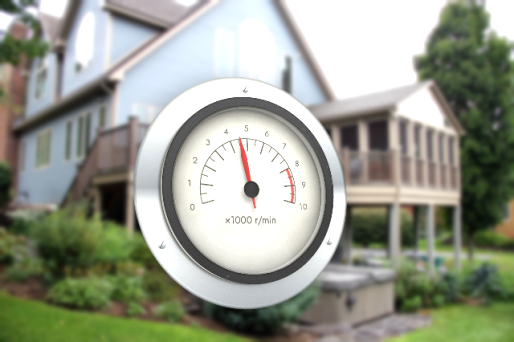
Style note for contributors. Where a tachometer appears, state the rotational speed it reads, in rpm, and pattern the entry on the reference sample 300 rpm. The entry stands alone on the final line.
4500 rpm
